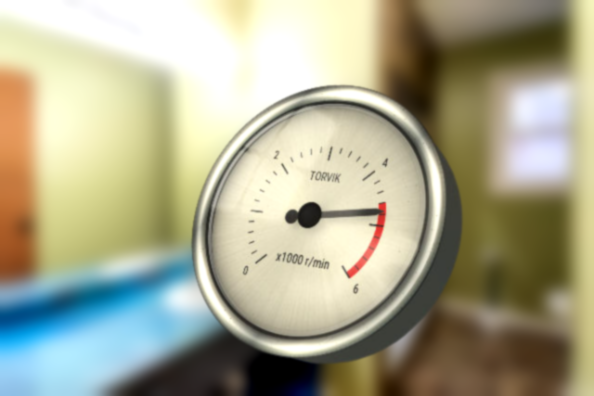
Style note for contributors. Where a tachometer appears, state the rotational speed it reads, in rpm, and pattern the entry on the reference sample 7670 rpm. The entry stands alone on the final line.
4800 rpm
